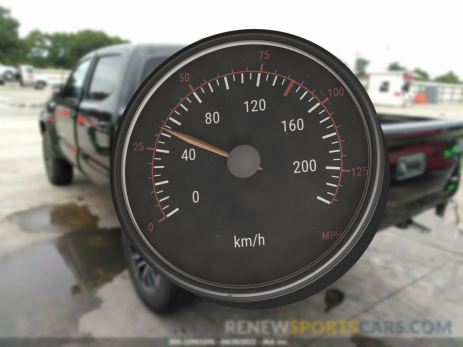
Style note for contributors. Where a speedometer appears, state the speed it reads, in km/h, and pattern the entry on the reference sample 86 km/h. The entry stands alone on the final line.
52.5 km/h
